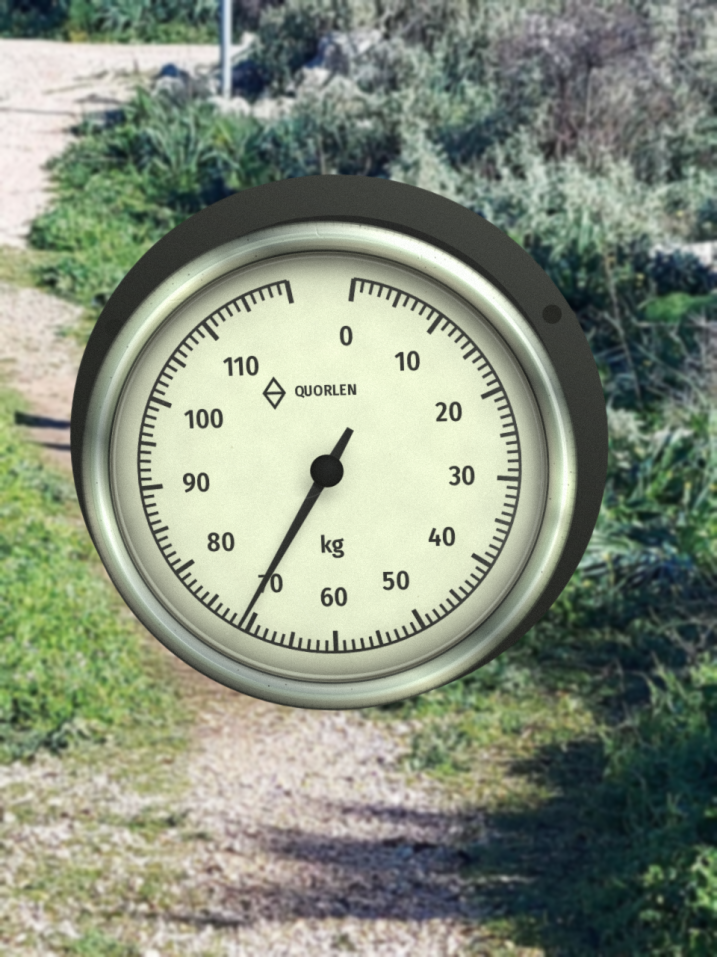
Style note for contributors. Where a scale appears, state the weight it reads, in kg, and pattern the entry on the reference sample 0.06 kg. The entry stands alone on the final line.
71 kg
